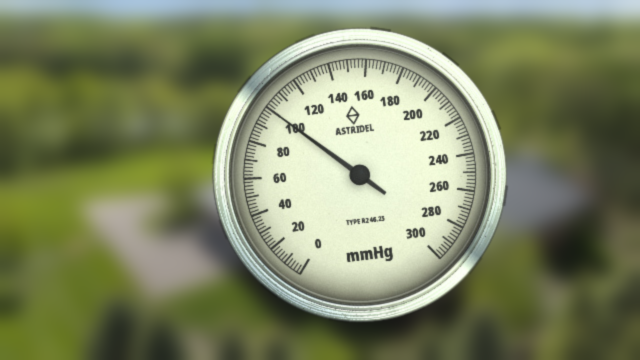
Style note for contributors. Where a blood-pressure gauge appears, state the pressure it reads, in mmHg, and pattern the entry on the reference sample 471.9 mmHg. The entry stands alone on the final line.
100 mmHg
